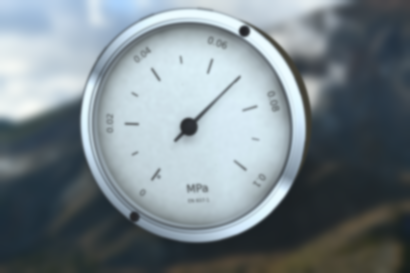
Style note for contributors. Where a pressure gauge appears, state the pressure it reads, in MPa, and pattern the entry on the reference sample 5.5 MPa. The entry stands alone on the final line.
0.07 MPa
